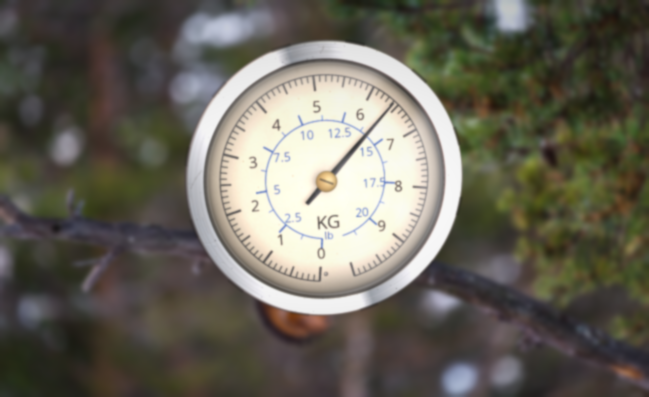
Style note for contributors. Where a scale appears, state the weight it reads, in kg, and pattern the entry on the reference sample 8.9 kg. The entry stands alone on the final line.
6.4 kg
